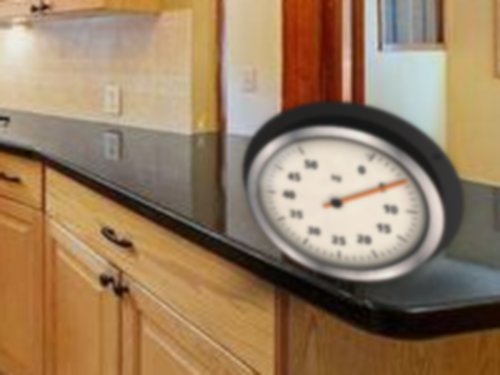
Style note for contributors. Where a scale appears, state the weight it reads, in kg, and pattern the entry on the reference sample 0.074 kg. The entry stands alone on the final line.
5 kg
